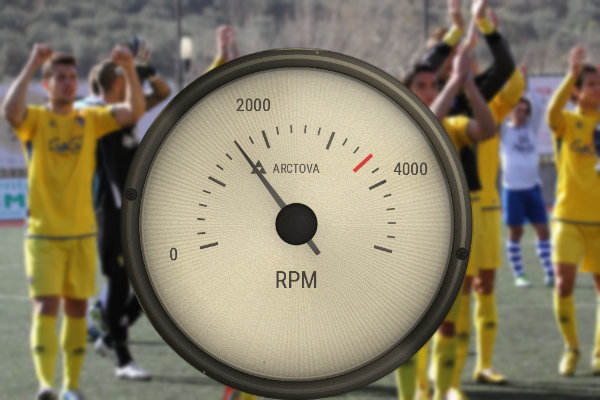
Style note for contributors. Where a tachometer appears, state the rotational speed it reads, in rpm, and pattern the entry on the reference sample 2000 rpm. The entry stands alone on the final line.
1600 rpm
